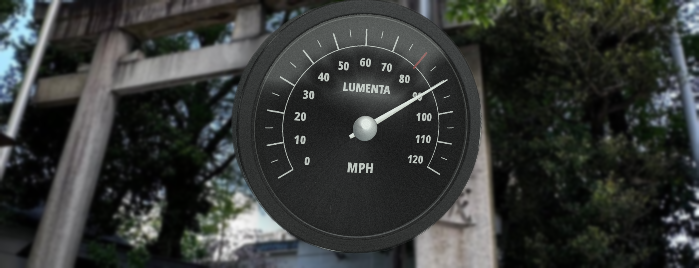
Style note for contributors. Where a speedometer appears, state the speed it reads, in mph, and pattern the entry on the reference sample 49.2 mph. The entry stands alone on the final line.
90 mph
